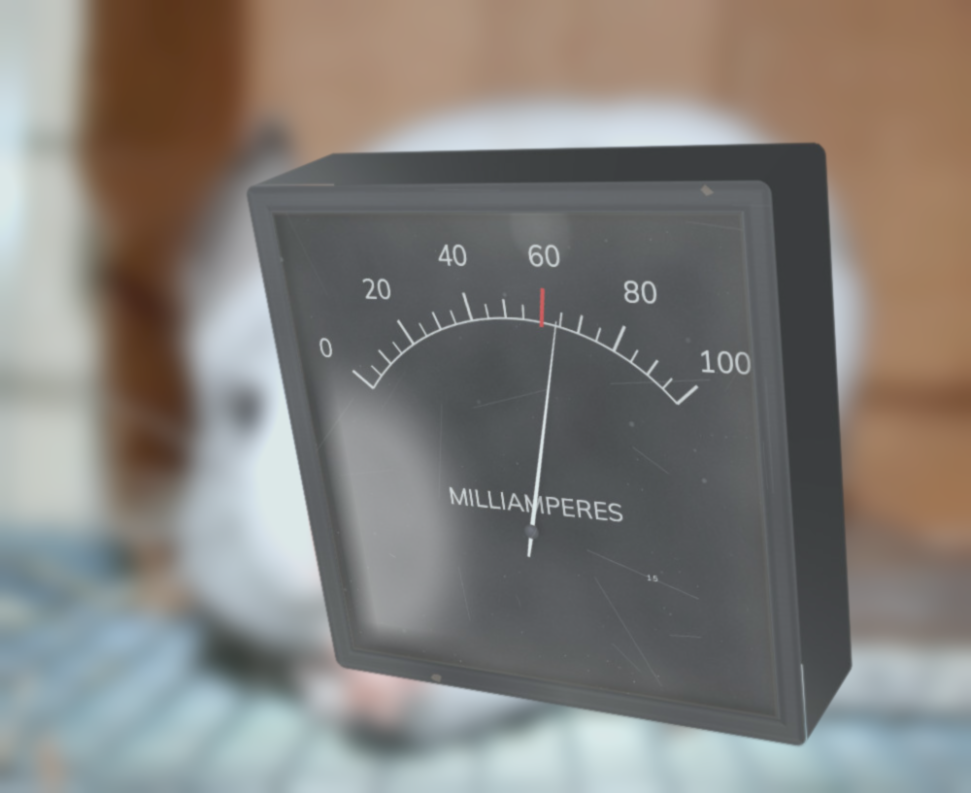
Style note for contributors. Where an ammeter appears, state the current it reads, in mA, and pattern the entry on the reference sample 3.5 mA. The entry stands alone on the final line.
65 mA
